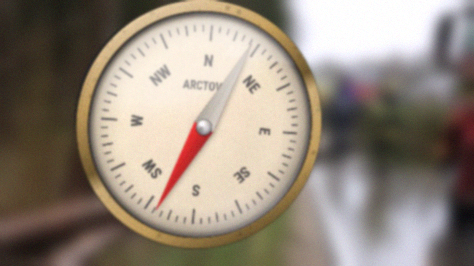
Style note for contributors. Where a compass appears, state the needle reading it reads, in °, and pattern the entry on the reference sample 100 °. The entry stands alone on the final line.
205 °
